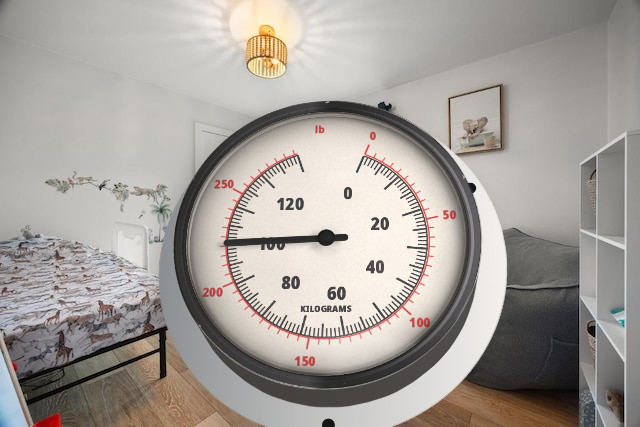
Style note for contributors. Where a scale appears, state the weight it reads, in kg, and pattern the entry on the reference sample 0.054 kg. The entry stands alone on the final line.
100 kg
